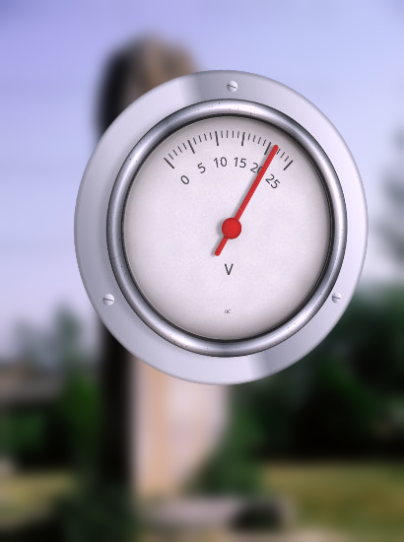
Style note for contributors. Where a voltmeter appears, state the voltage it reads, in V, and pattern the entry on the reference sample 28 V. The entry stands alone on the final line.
21 V
